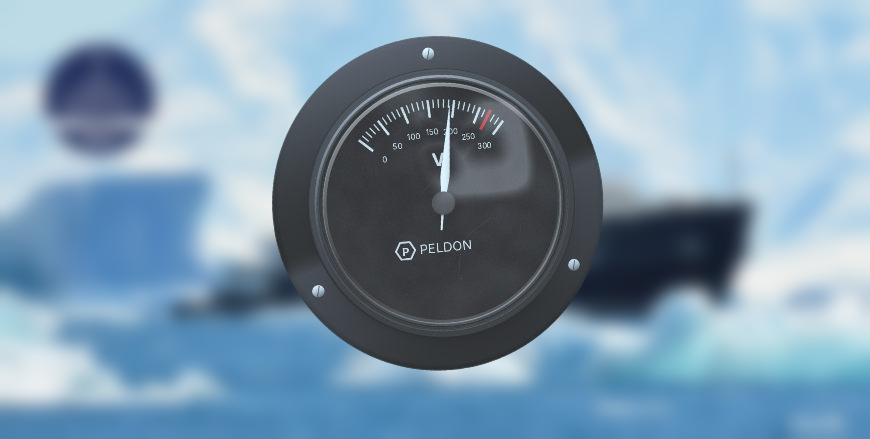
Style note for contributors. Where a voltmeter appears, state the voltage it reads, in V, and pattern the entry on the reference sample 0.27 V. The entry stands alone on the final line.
190 V
